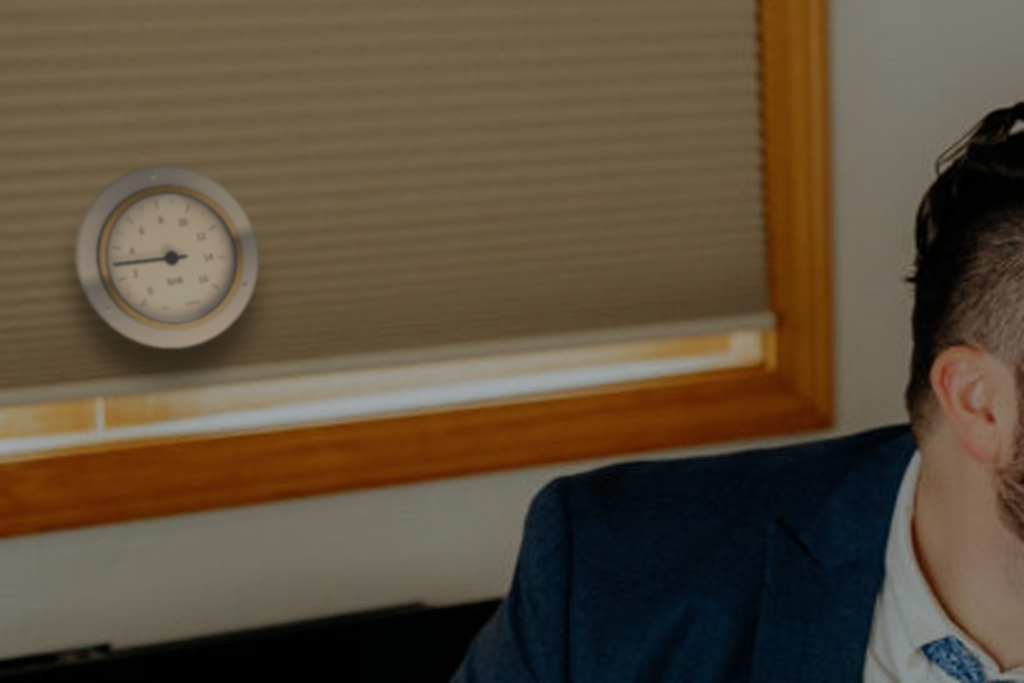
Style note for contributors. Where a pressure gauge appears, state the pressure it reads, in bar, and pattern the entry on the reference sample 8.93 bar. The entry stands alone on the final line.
3 bar
